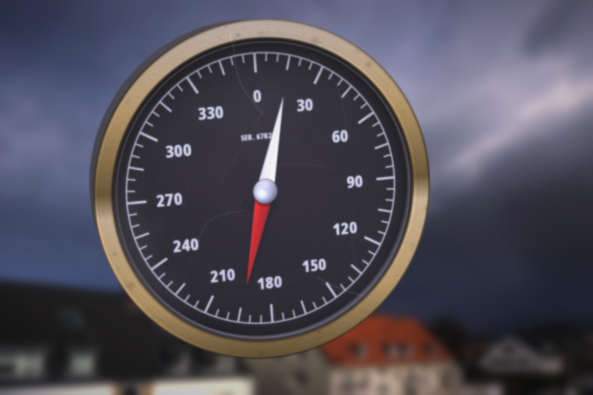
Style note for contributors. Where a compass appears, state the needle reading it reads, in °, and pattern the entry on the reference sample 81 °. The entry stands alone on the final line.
195 °
